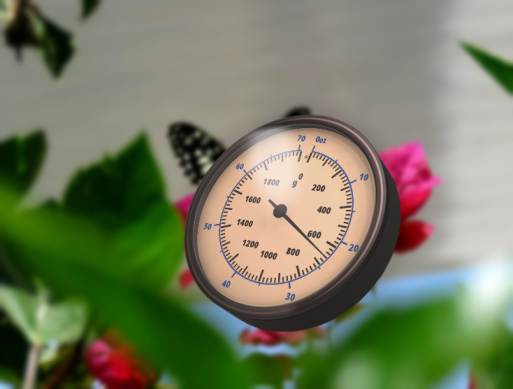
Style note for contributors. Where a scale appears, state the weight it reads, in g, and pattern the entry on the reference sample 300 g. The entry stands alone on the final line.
660 g
